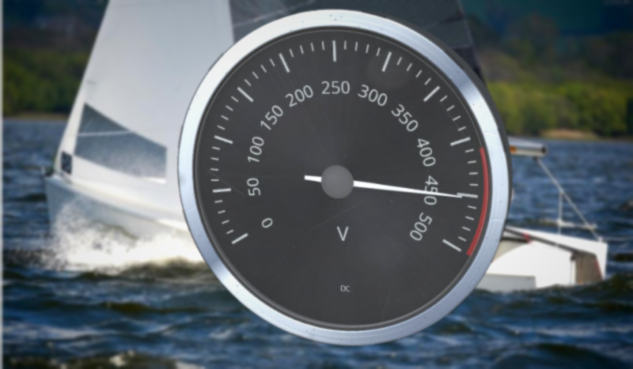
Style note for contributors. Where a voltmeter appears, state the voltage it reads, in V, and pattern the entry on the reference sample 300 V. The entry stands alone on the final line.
450 V
